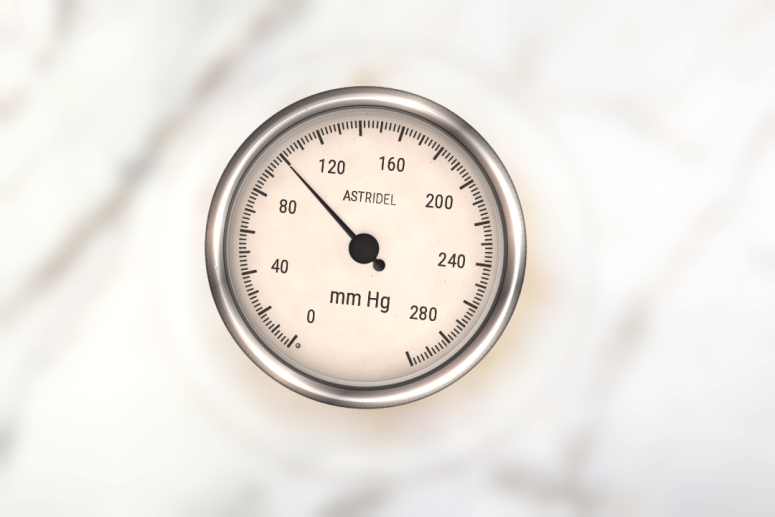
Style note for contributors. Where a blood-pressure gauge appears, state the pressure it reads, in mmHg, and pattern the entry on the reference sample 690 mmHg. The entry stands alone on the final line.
100 mmHg
